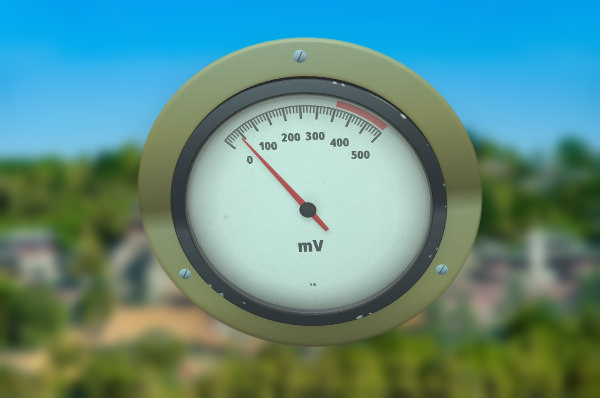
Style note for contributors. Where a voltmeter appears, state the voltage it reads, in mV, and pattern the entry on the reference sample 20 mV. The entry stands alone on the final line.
50 mV
